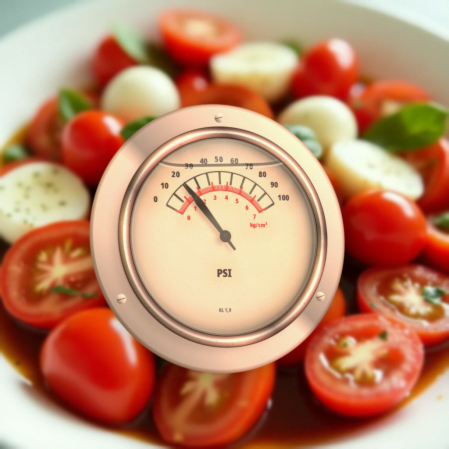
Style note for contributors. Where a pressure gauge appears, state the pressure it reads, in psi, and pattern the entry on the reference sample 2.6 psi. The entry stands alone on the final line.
20 psi
